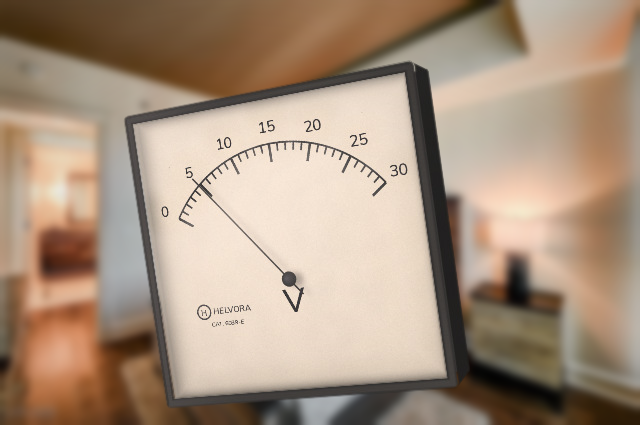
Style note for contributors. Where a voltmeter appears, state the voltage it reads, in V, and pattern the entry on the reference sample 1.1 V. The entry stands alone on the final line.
5 V
